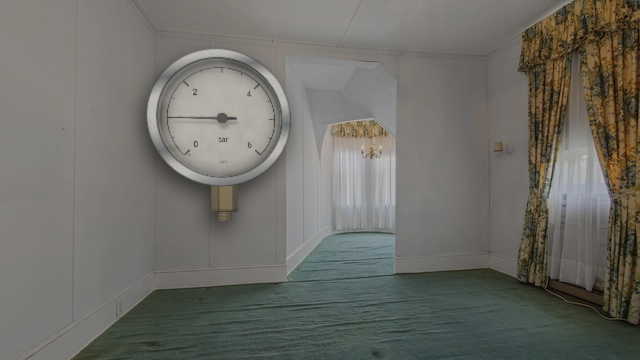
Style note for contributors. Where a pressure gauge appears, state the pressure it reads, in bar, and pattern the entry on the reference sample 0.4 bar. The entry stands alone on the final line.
1 bar
